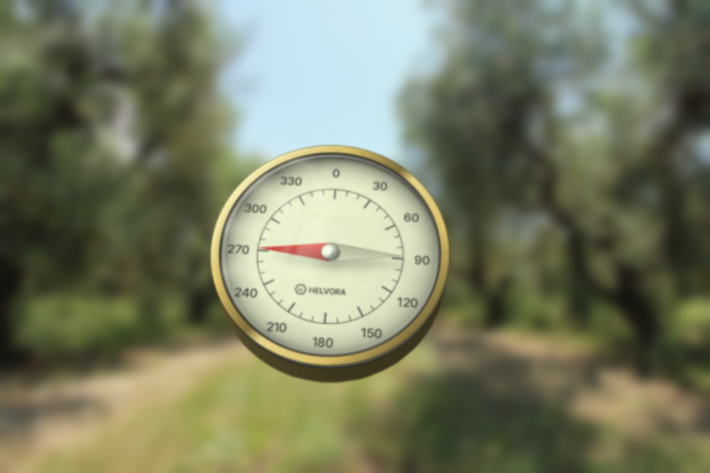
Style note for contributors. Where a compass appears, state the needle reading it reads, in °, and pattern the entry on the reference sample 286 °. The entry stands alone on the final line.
270 °
